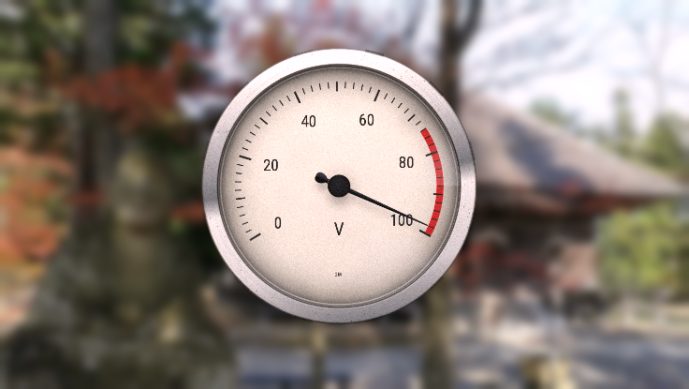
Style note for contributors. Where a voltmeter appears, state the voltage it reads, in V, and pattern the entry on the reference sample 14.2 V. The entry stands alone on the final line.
98 V
